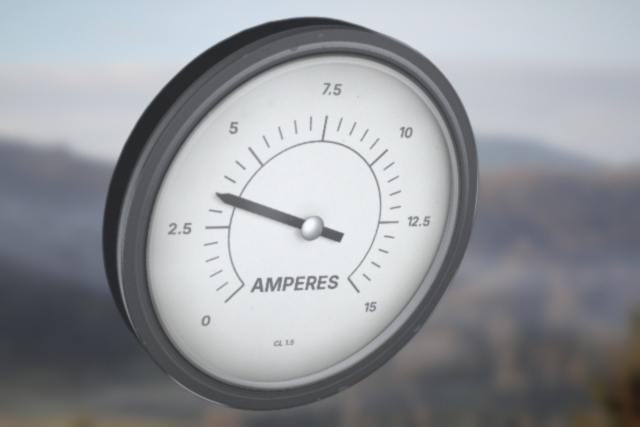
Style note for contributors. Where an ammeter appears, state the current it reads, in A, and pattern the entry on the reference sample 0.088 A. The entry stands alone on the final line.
3.5 A
